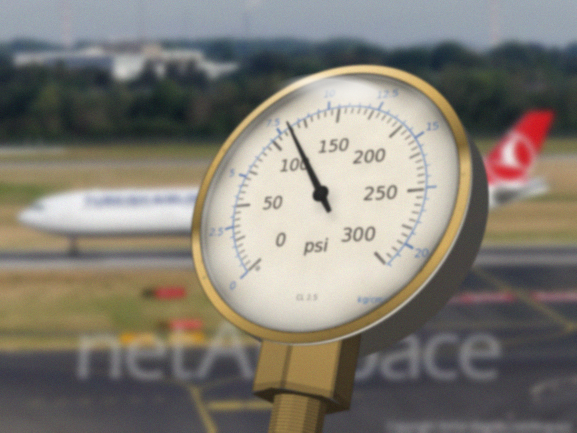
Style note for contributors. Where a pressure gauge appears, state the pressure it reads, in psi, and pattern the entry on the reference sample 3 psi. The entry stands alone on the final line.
115 psi
